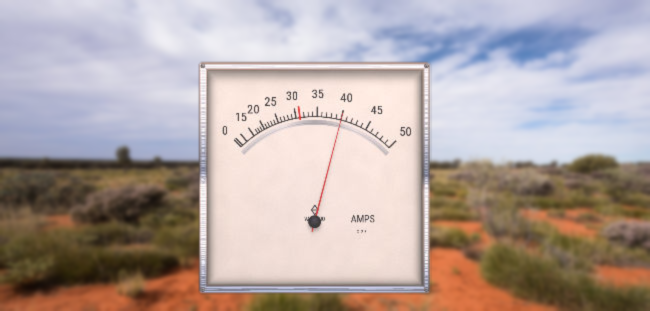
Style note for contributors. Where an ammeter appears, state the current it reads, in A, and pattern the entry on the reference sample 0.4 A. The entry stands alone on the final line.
40 A
